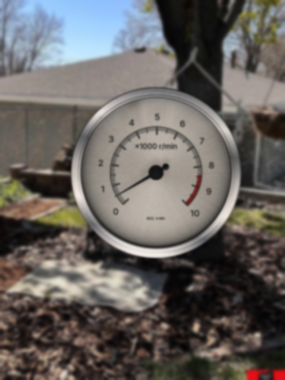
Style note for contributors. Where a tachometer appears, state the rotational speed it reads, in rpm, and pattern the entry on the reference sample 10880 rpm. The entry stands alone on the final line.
500 rpm
